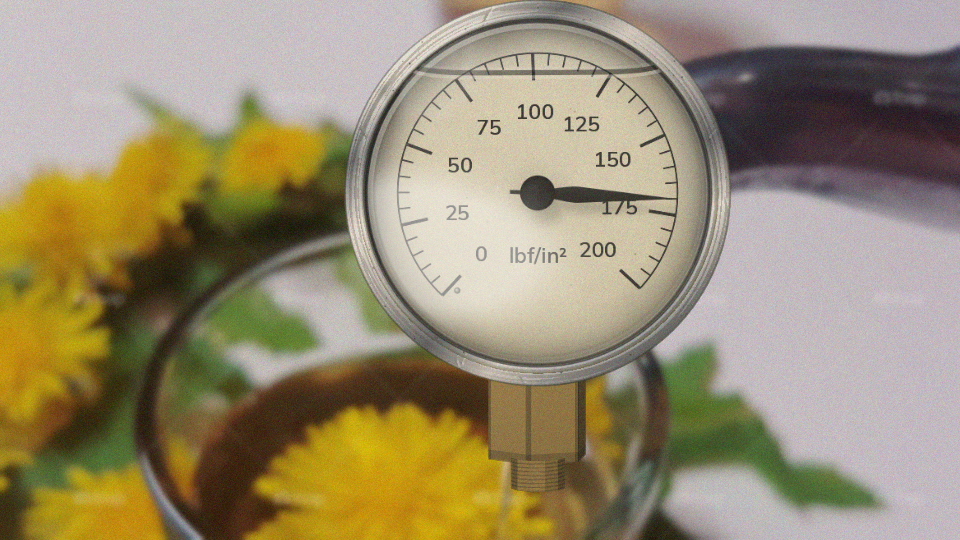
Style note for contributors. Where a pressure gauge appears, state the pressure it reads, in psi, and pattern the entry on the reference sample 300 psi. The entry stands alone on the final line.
170 psi
